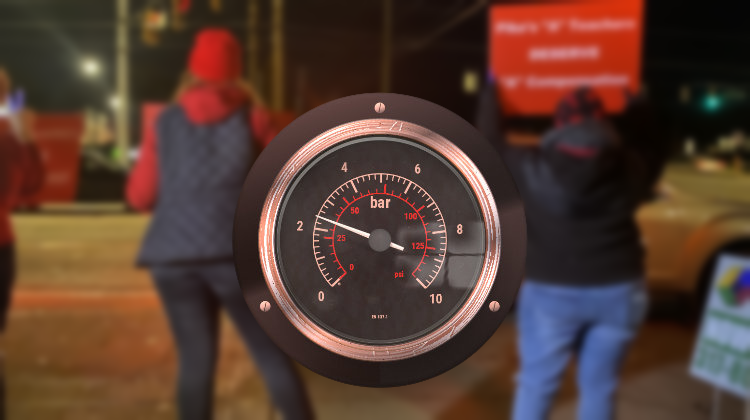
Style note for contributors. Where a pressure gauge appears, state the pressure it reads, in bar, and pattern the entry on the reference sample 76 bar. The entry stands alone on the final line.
2.4 bar
